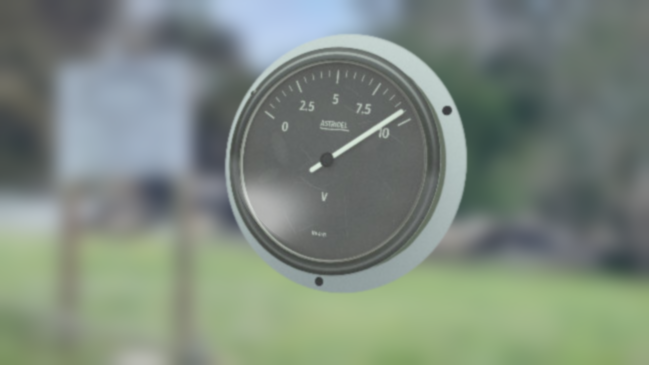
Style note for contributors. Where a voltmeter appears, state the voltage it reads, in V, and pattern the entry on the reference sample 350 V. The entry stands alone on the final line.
9.5 V
